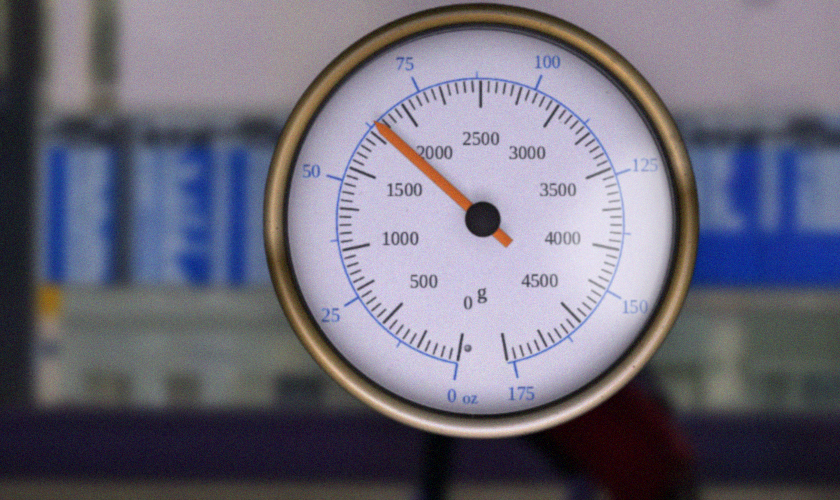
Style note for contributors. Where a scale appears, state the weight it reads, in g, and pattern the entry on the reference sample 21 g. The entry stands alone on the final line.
1800 g
